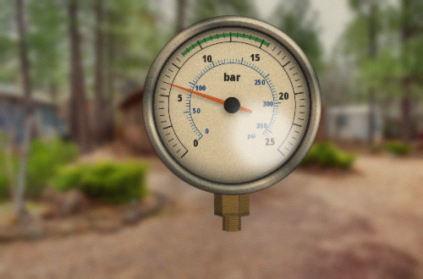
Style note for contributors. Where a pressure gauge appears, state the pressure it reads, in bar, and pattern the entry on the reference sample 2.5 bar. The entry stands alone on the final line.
6 bar
